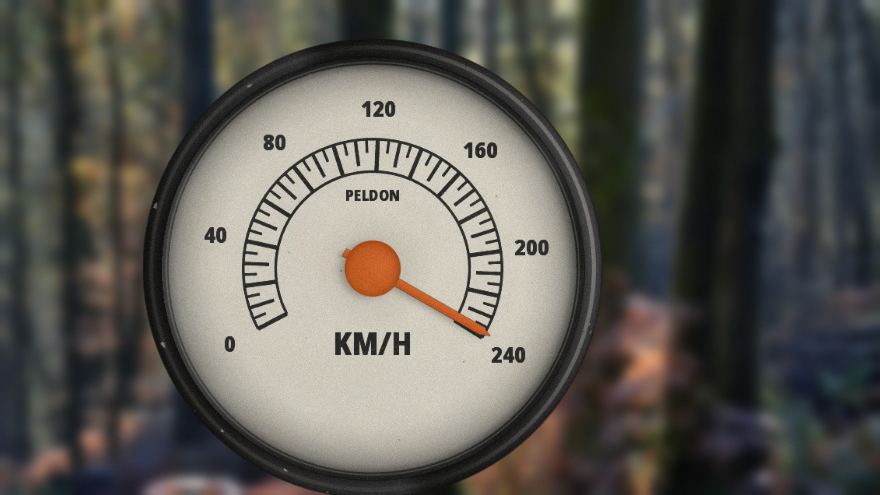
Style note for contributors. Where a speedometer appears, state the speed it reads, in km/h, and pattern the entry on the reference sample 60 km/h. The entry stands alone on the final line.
237.5 km/h
